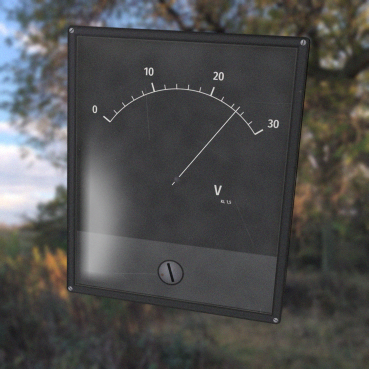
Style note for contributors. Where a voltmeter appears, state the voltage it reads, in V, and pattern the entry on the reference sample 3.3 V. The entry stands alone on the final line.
25 V
